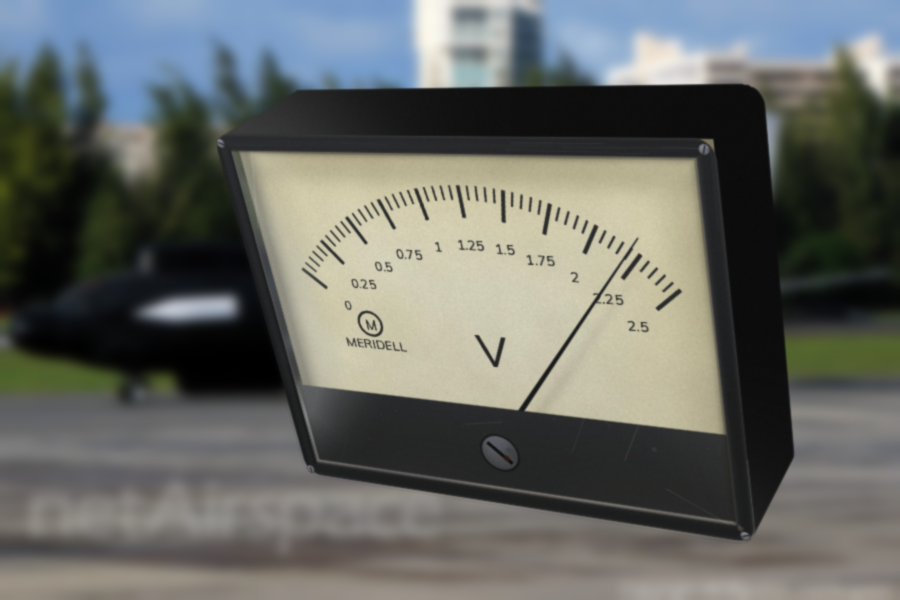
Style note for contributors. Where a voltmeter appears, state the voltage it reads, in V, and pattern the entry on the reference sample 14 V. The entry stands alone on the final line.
2.2 V
